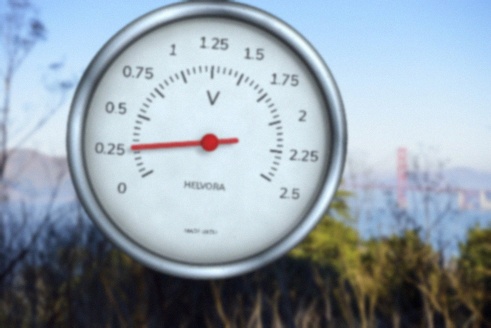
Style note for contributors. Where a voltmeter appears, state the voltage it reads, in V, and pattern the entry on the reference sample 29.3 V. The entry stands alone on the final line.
0.25 V
